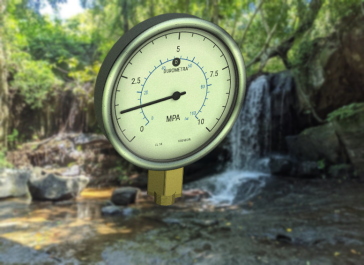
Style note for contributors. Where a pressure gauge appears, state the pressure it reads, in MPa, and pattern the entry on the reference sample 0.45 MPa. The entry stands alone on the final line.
1.25 MPa
